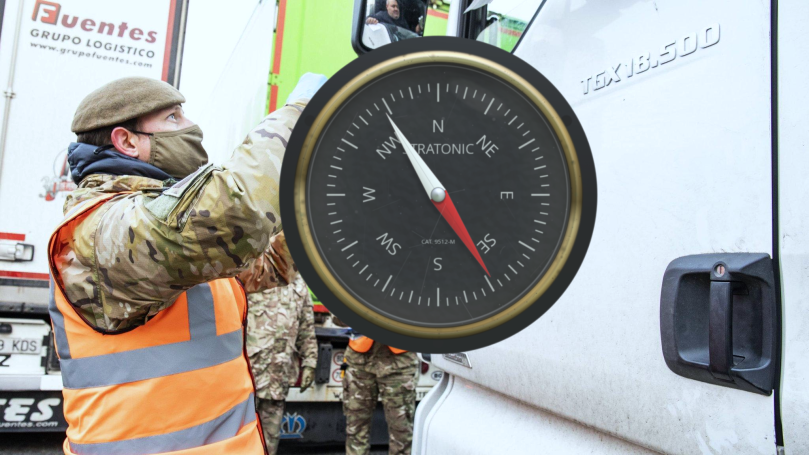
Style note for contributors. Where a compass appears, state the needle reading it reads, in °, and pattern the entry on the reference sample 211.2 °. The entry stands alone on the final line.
147.5 °
